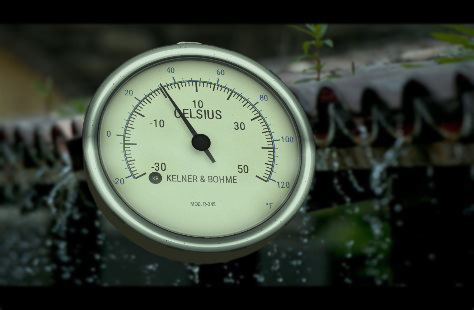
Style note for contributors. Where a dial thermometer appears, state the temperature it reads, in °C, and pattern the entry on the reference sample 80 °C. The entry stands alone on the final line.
0 °C
